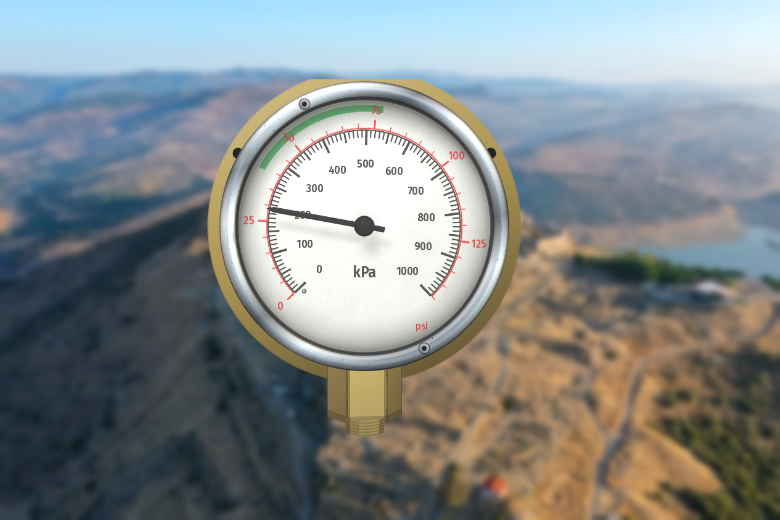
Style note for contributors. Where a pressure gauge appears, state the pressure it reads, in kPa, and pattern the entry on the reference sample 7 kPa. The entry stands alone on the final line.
200 kPa
